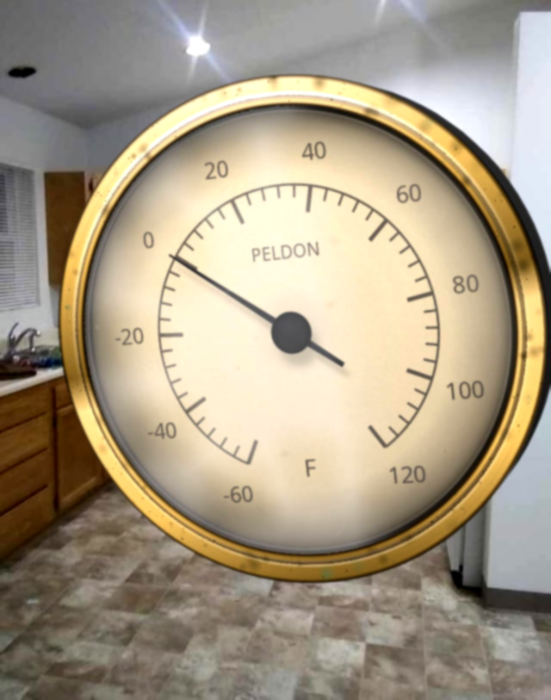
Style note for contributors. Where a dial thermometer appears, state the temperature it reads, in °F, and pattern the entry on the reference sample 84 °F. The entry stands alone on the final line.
0 °F
